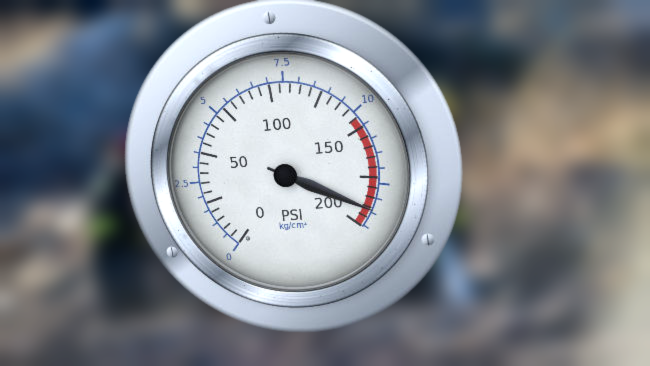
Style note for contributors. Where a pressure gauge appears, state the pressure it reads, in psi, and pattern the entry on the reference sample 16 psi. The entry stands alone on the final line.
190 psi
